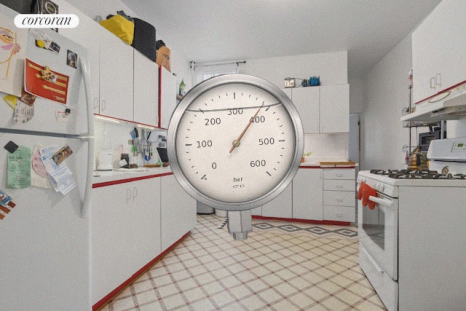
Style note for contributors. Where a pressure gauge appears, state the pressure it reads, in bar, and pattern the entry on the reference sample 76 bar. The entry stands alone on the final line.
380 bar
